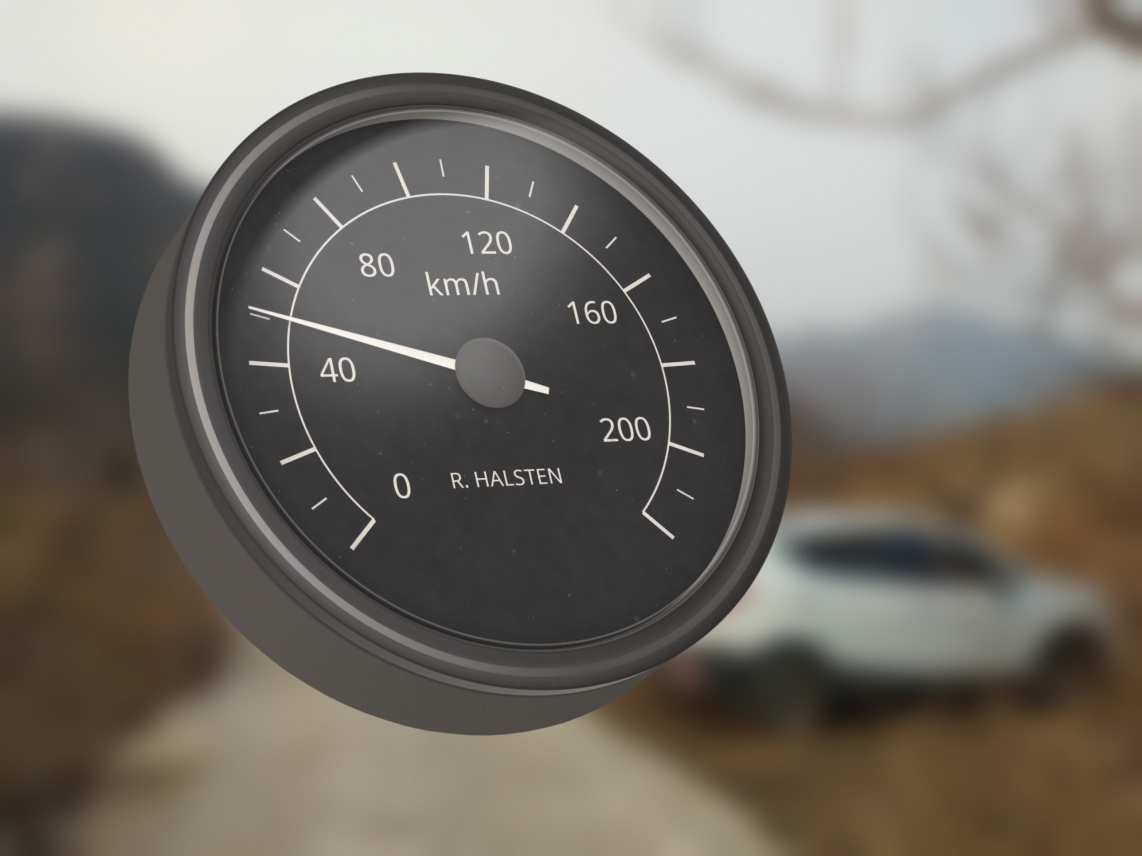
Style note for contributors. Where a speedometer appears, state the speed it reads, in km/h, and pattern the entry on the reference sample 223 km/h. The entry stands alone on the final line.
50 km/h
